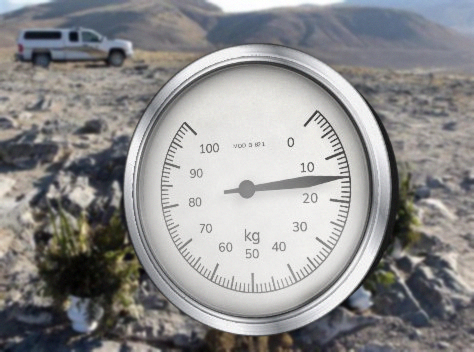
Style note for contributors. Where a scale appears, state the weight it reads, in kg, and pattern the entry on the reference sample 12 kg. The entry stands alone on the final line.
15 kg
